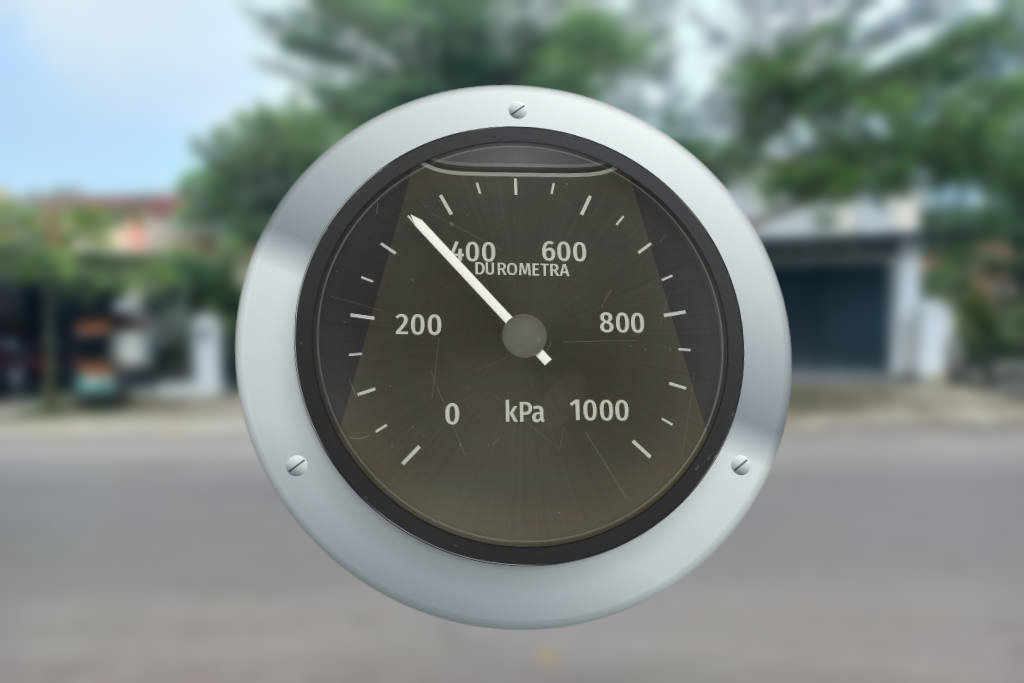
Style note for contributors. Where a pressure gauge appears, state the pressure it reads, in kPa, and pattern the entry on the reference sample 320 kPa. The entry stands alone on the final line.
350 kPa
